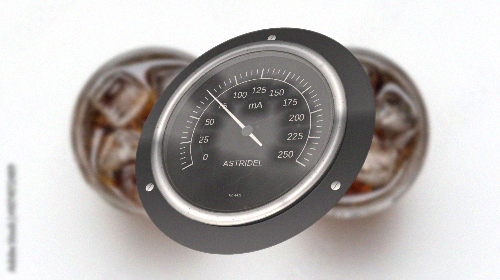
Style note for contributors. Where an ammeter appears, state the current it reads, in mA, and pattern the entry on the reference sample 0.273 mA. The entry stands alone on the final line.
75 mA
